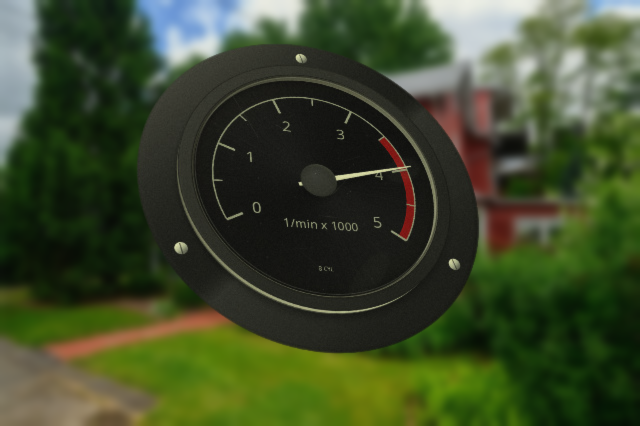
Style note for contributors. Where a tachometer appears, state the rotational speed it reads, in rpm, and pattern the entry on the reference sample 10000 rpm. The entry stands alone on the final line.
4000 rpm
